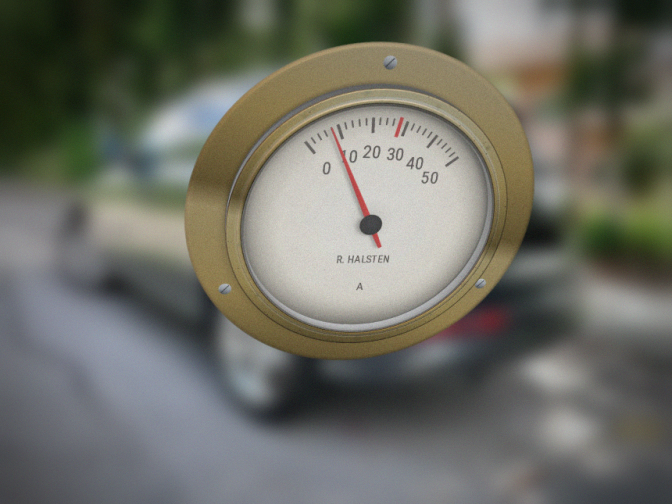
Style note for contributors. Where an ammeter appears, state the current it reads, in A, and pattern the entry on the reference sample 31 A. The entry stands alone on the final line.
8 A
